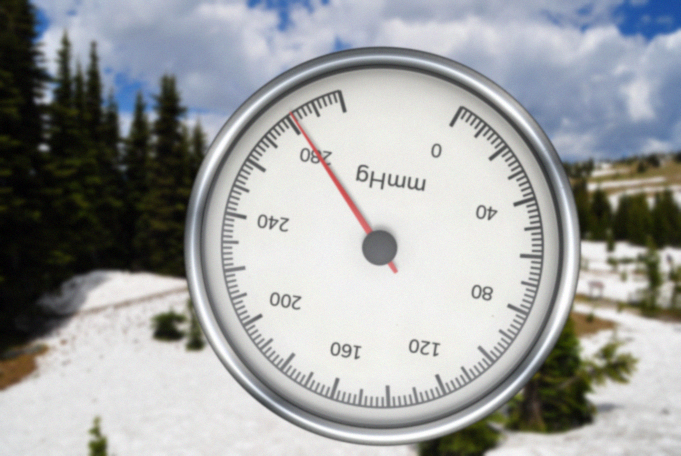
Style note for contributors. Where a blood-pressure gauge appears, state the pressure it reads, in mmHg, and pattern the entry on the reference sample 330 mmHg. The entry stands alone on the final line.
282 mmHg
